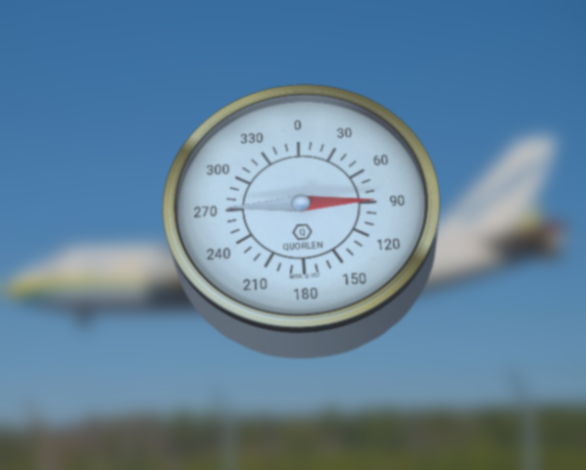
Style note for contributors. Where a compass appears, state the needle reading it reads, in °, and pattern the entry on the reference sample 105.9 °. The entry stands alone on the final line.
90 °
